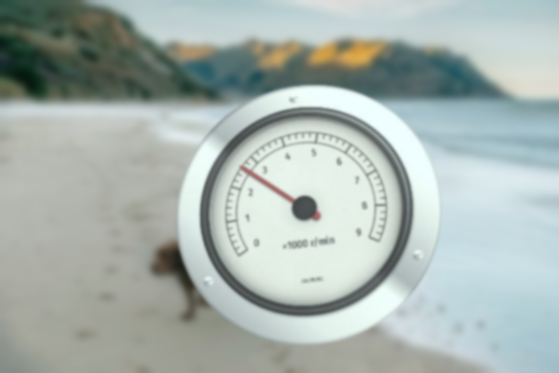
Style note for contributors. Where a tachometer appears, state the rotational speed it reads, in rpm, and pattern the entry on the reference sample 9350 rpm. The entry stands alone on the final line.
2600 rpm
